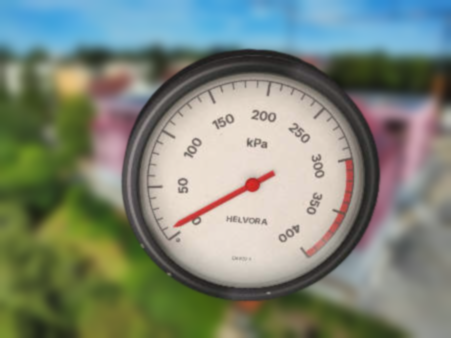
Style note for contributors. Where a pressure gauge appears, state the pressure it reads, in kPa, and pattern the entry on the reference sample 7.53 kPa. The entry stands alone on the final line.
10 kPa
